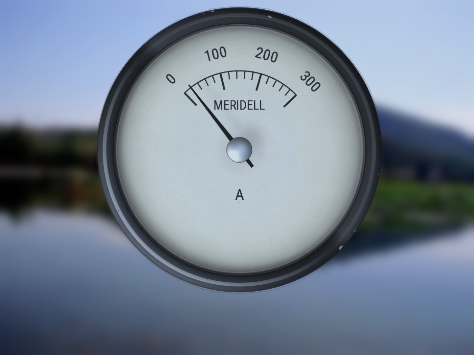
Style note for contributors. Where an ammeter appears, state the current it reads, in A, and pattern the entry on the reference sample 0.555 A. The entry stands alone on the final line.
20 A
